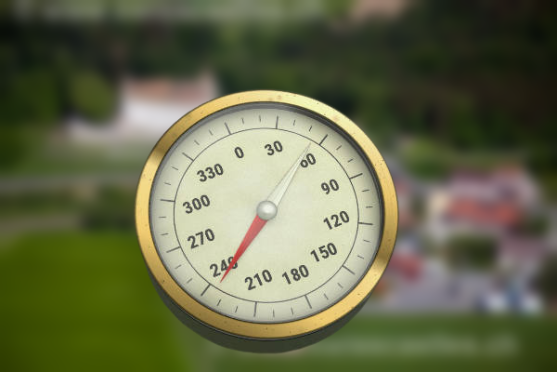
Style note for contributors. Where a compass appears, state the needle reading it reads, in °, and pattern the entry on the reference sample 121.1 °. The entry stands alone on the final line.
235 °
